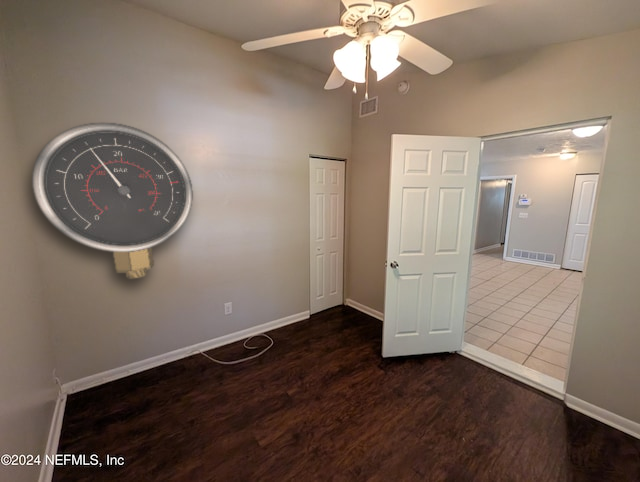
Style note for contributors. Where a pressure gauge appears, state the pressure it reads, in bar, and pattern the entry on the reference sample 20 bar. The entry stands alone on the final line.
16 bar
